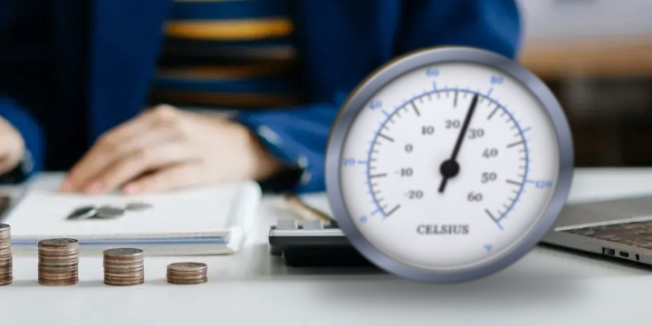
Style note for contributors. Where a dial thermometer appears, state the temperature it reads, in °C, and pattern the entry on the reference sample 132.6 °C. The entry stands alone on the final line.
24 °C
